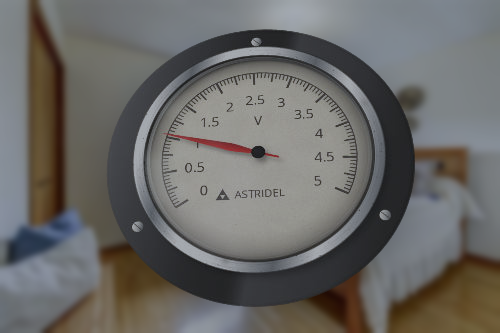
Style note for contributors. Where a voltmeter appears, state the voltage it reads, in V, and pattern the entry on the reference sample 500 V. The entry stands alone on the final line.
1 V
